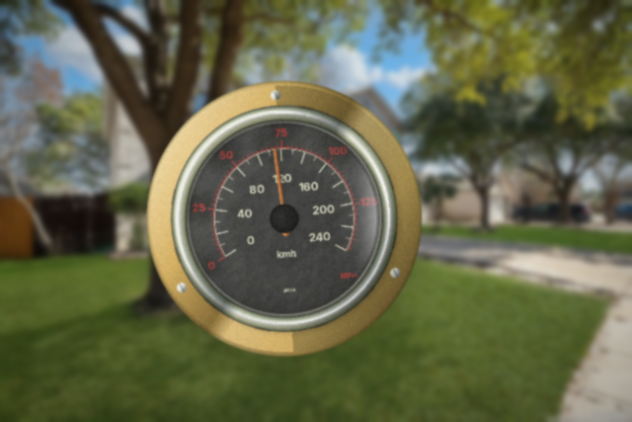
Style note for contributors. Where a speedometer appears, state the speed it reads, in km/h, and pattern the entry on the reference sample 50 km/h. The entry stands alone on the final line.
115 km/h
